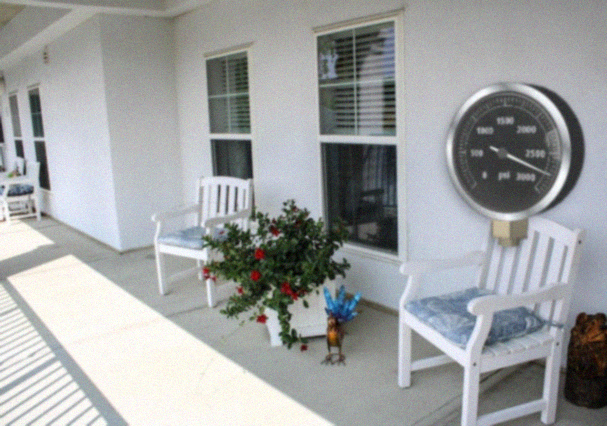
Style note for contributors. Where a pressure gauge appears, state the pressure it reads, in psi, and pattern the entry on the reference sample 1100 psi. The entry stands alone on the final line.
2750 psi
